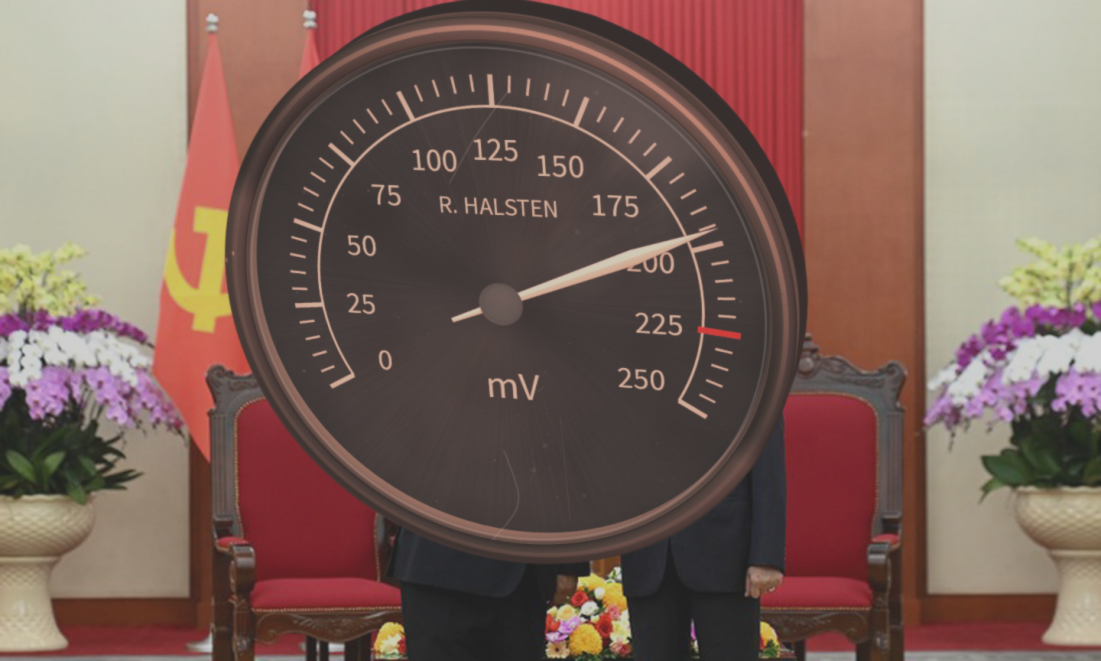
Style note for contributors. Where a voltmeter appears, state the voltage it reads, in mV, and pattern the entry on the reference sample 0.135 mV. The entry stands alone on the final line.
195 mV
